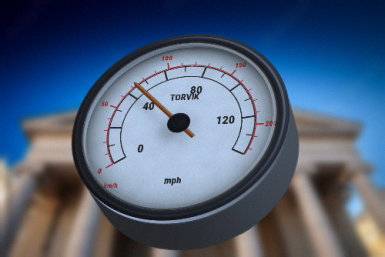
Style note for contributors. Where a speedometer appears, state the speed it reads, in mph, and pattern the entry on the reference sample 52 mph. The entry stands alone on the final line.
45 mph
